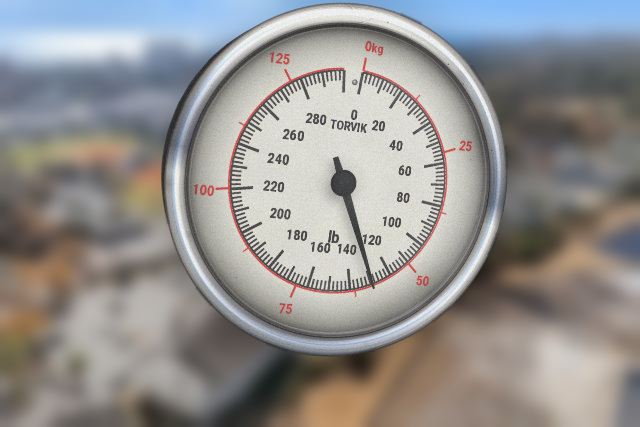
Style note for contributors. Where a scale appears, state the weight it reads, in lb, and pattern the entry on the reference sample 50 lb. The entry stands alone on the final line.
130 lb
